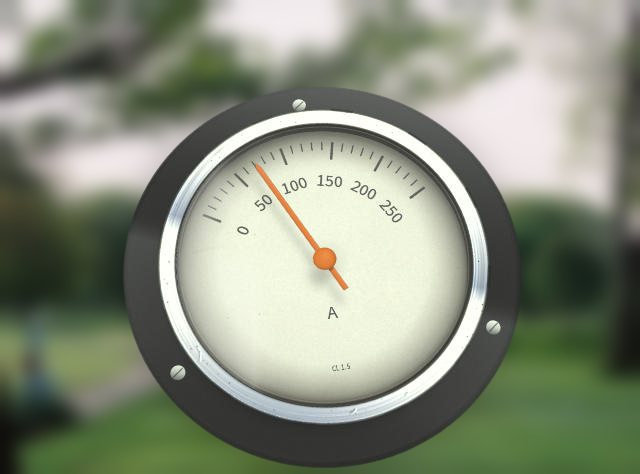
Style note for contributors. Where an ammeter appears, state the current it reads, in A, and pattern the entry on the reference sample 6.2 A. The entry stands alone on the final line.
70 A
